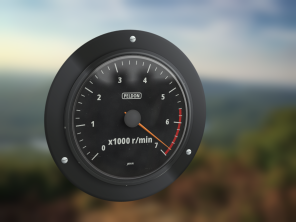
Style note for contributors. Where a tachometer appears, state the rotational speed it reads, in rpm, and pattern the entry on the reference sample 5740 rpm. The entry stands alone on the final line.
6800 rpm
